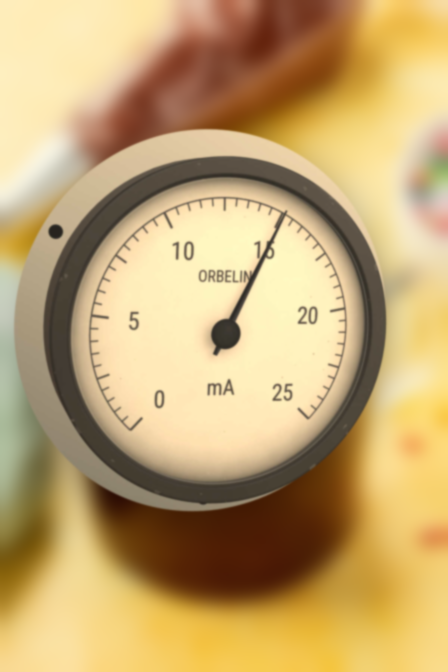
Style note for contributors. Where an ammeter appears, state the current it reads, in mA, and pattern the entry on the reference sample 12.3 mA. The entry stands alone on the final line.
15 mA
